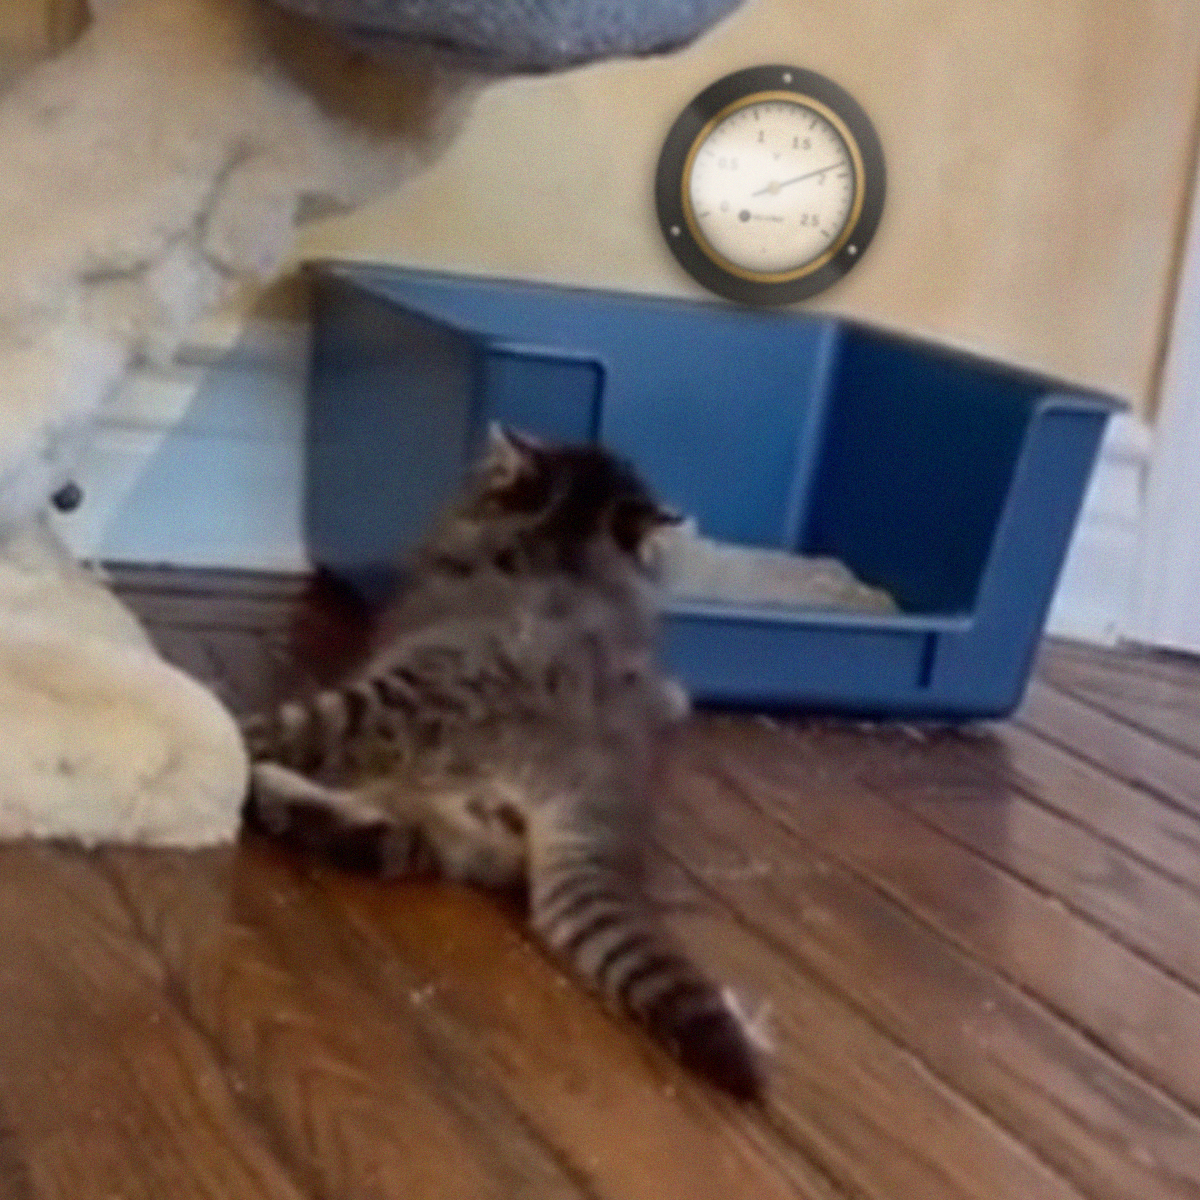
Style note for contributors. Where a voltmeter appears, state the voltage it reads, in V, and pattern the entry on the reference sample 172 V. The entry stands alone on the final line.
1.9 V
